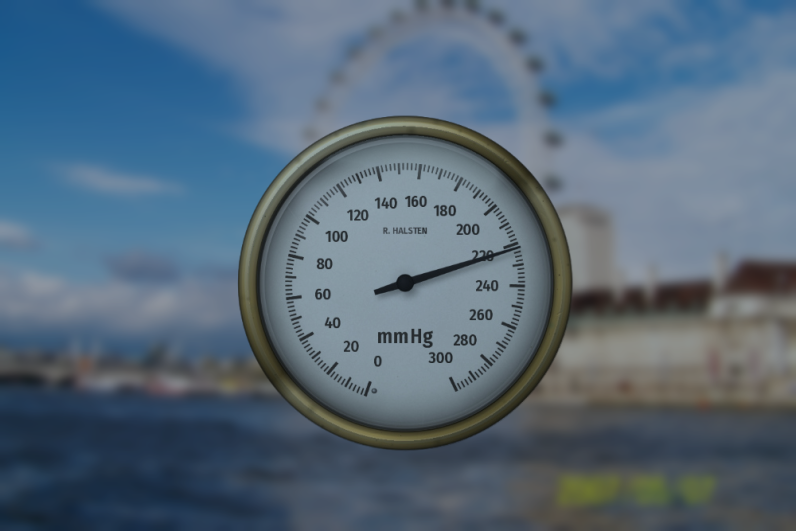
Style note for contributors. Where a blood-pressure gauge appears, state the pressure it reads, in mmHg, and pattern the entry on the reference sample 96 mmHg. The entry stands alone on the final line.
222 mmHg
